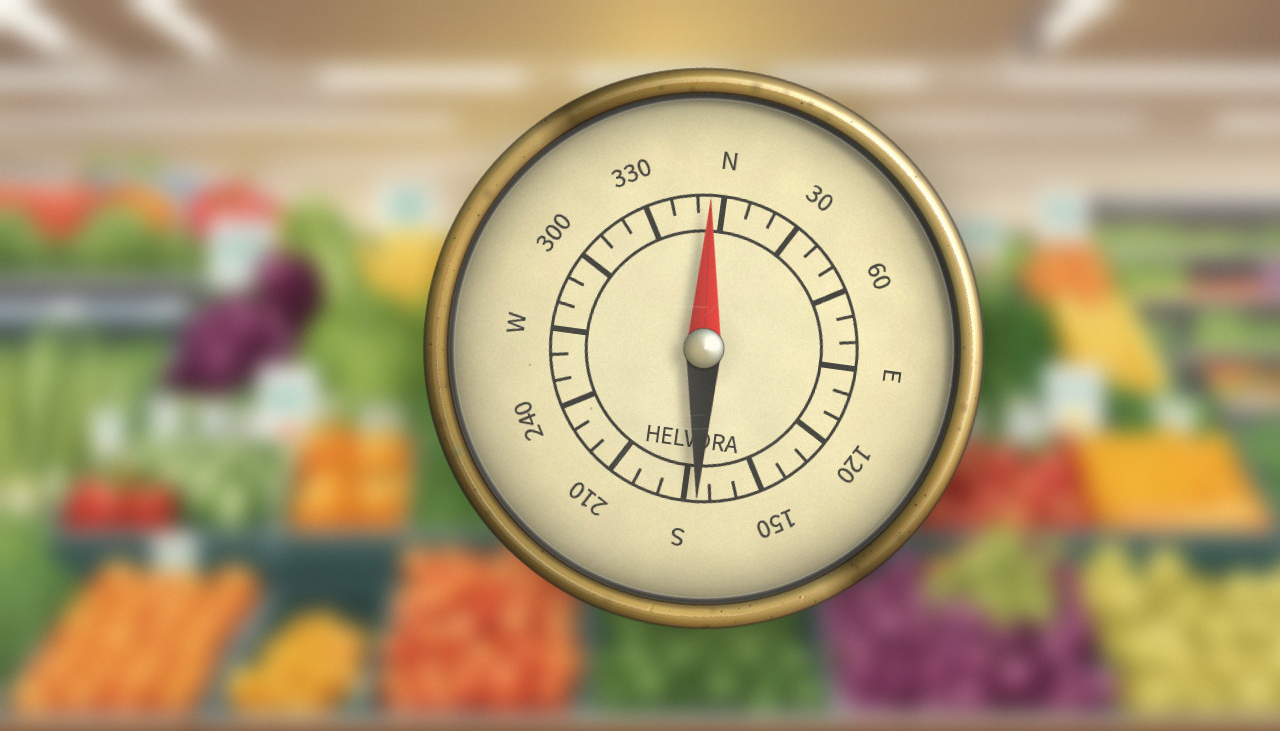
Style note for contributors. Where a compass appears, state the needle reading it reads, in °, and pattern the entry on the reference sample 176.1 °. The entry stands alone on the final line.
355 °
